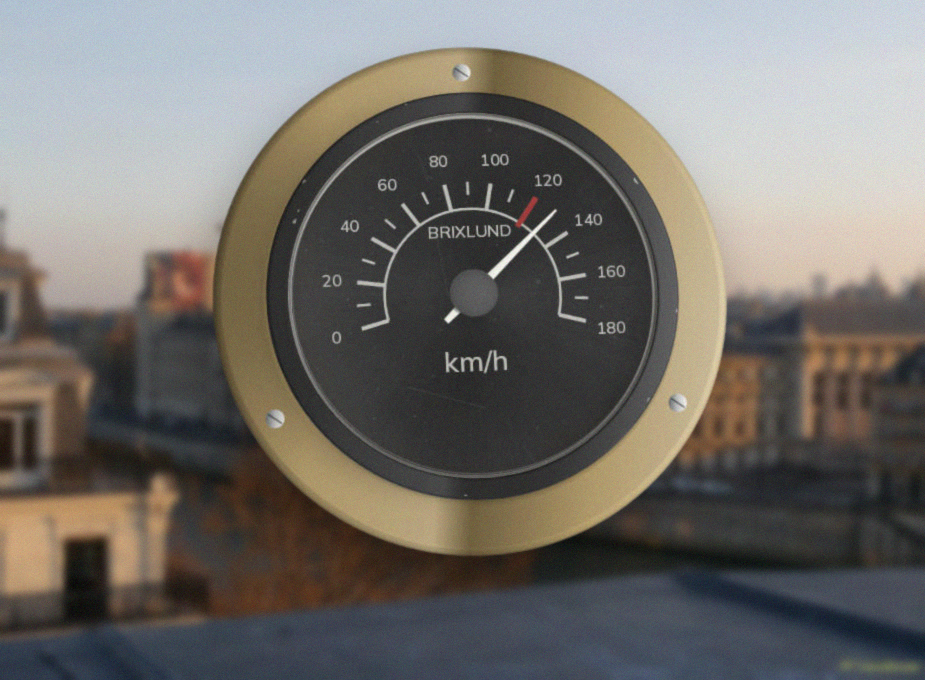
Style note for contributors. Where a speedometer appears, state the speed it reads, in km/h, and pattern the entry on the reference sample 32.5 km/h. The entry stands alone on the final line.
130 km/h
